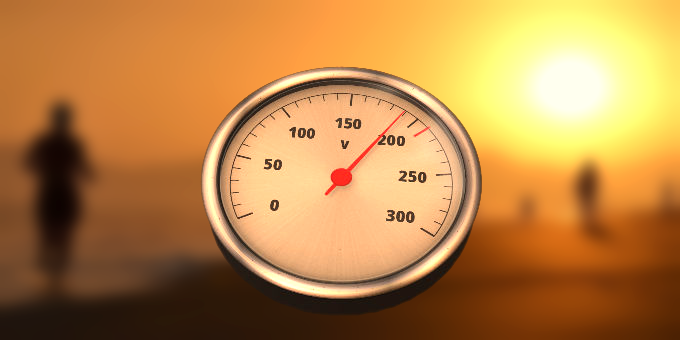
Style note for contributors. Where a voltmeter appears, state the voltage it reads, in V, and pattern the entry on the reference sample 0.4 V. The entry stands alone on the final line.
190 V
